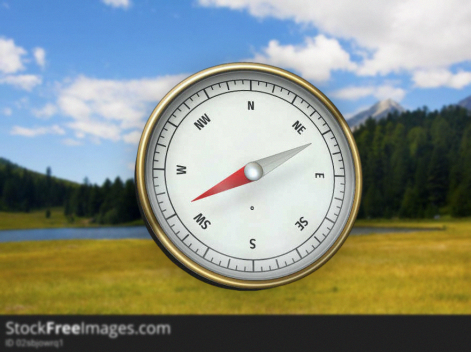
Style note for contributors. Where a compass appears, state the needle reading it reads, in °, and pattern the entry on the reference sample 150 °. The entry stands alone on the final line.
242.5 °
